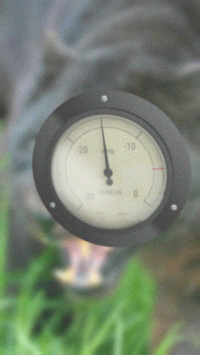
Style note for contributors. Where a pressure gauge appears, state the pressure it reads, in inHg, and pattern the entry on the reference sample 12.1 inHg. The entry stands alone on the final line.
-15 inHg
